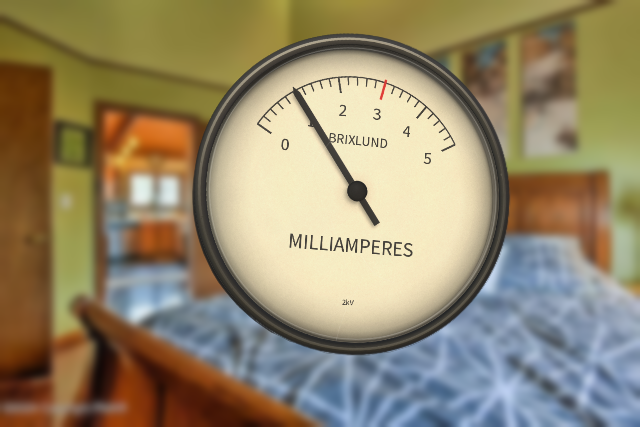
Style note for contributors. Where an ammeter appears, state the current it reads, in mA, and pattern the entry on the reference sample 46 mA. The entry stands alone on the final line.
1 mA
